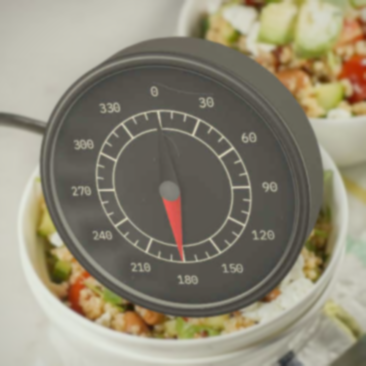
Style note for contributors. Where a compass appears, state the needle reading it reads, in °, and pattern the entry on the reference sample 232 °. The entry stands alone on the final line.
180 °
